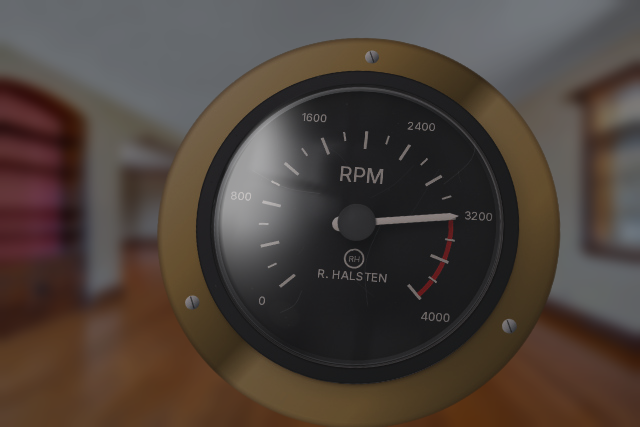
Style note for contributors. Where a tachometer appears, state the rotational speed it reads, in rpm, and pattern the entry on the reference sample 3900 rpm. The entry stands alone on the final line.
3200 rpm
